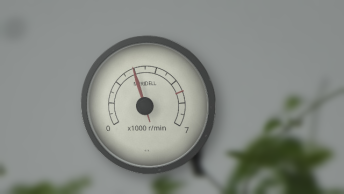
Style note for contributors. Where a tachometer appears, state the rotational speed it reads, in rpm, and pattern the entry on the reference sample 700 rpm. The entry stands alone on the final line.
3000 rpm
